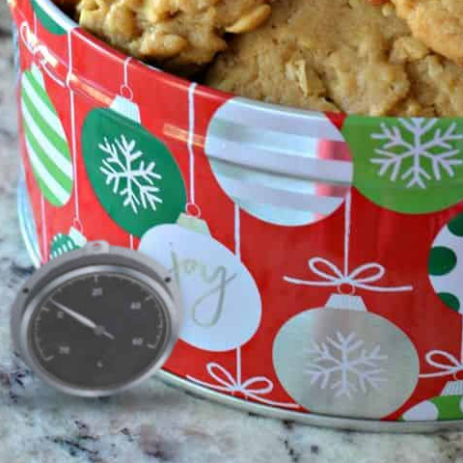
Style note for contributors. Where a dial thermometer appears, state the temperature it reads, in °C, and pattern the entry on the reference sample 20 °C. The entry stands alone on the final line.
4 °C
